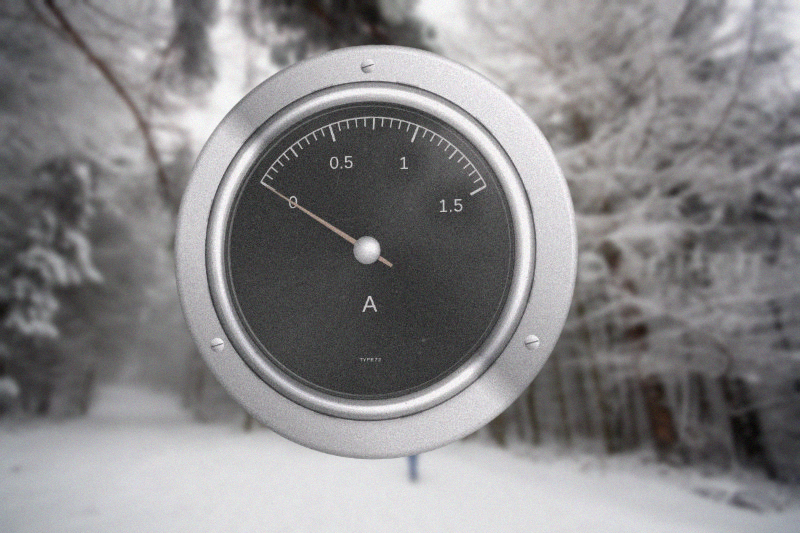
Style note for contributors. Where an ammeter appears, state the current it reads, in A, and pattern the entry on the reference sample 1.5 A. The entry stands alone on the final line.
0 A
